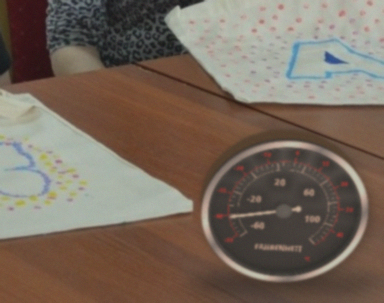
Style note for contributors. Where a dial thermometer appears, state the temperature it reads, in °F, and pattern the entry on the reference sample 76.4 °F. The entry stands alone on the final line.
-40 °F
